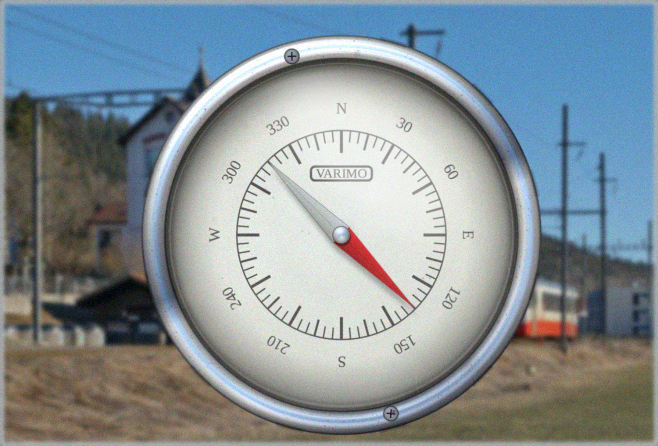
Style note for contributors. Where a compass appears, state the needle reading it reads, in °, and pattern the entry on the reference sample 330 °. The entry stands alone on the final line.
135 °
